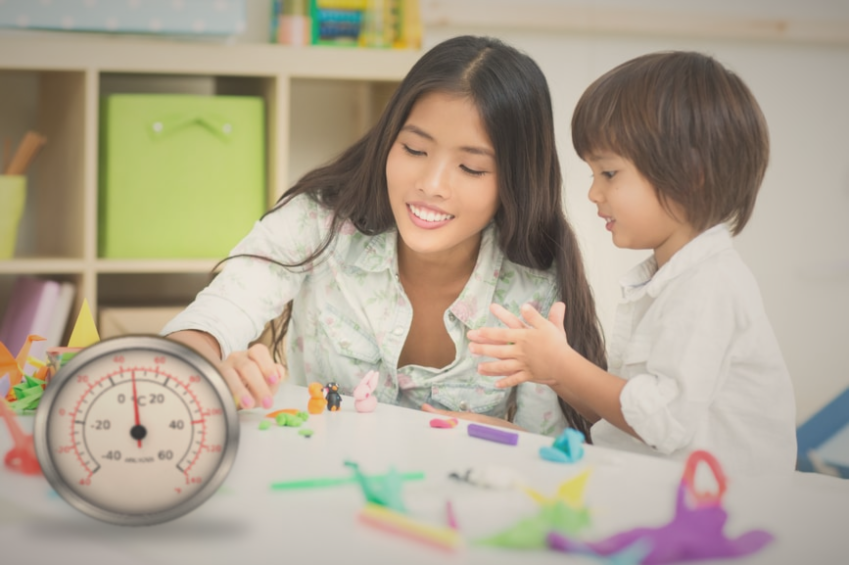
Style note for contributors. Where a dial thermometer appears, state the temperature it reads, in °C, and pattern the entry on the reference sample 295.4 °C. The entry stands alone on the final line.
8 °C
